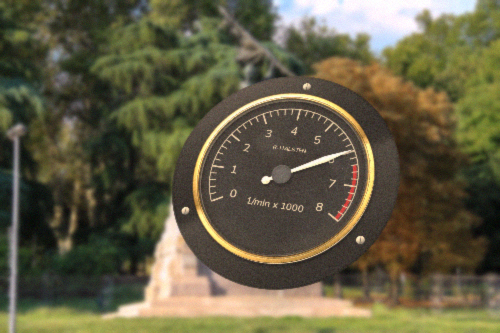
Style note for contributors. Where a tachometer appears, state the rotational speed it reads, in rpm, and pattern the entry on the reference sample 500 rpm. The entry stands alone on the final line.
6000 rpm
